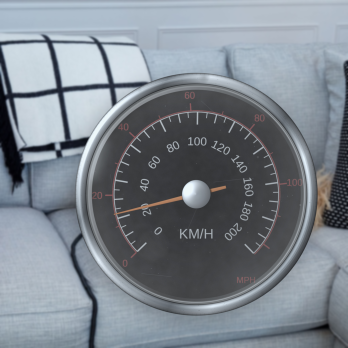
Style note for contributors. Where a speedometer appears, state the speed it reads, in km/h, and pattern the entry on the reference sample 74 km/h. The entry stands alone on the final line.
22.5 km/h
